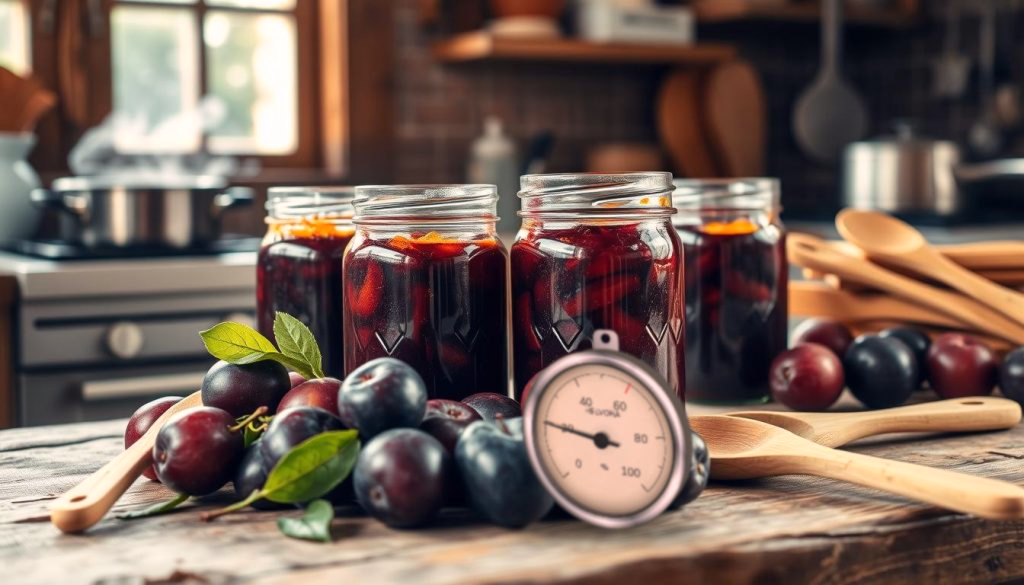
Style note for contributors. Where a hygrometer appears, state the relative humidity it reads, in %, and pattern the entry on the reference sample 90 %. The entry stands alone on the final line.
20 %
